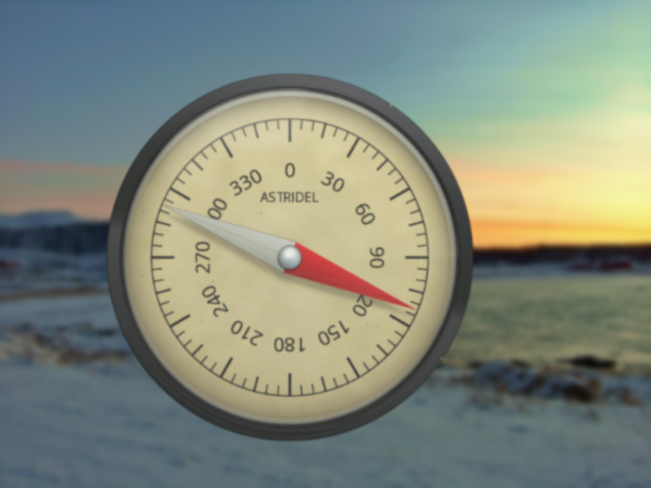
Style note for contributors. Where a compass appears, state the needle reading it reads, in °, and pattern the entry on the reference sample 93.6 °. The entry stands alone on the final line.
112.5 °
